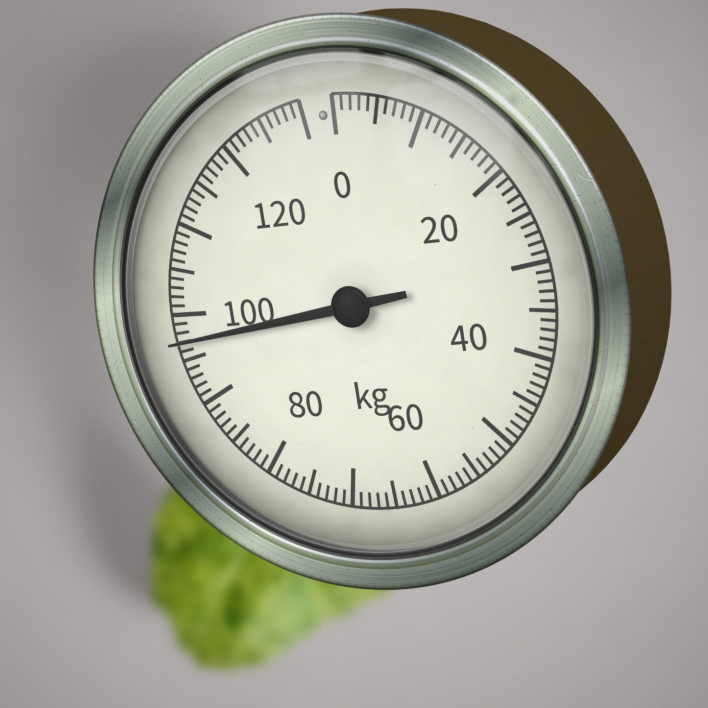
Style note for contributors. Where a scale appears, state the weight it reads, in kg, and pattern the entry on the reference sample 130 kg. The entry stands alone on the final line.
97 kg
